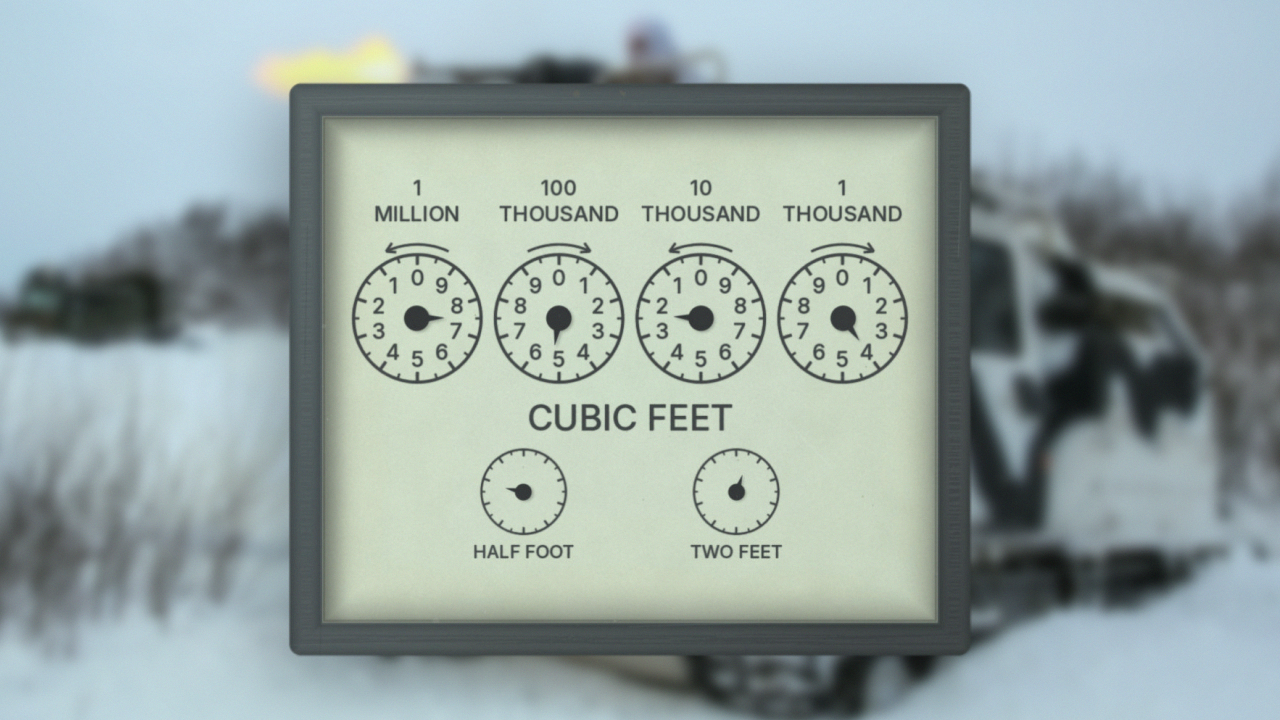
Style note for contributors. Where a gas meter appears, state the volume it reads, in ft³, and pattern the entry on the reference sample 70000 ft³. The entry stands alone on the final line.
752400 ft³
